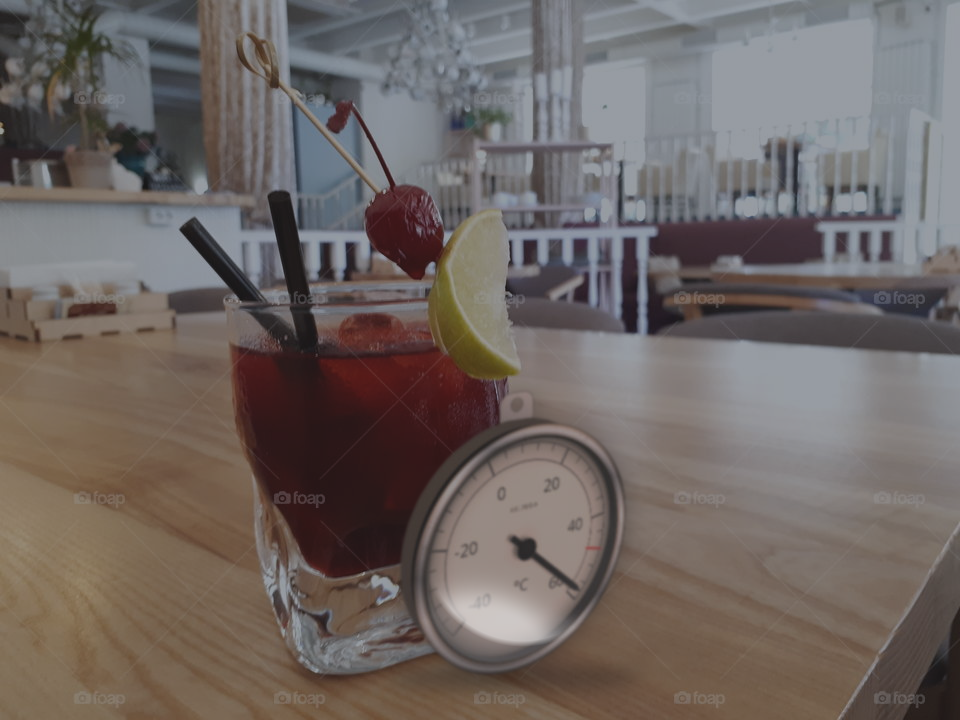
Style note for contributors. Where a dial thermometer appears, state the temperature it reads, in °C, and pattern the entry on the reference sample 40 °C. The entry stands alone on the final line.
58 °C
